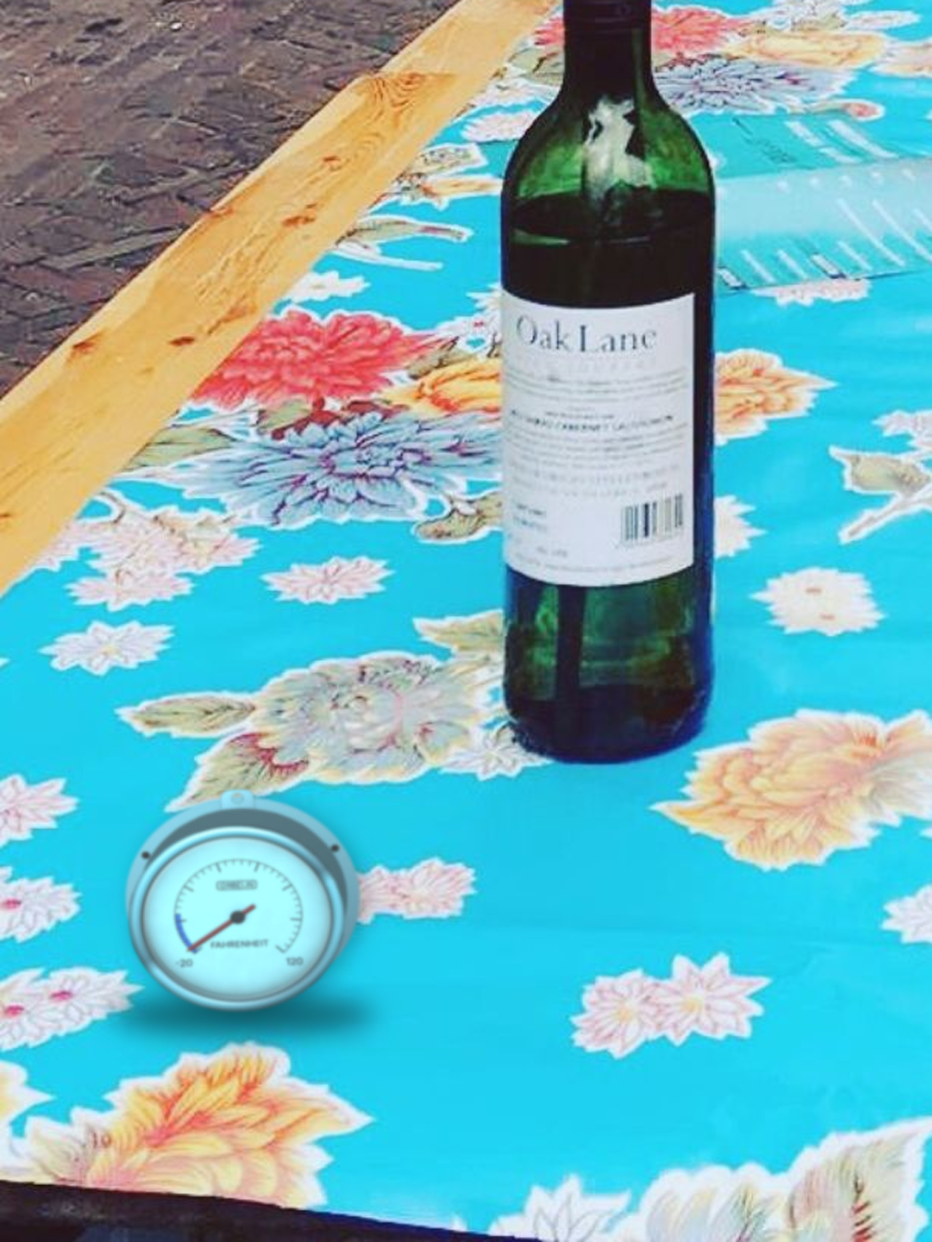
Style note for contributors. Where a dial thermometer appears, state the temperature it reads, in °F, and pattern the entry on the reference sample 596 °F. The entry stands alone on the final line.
-16 °F
